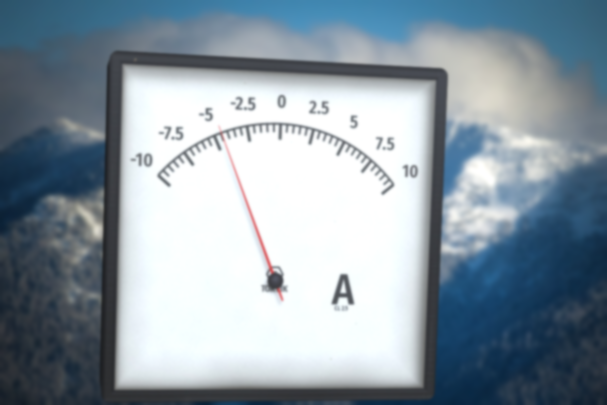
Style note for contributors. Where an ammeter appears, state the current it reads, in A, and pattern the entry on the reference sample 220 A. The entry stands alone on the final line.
-4.5 A
